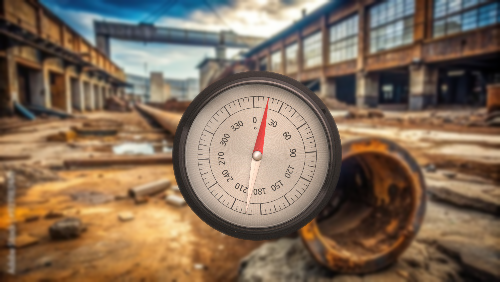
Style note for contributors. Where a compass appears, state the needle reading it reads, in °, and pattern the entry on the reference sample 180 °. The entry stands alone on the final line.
15 °
